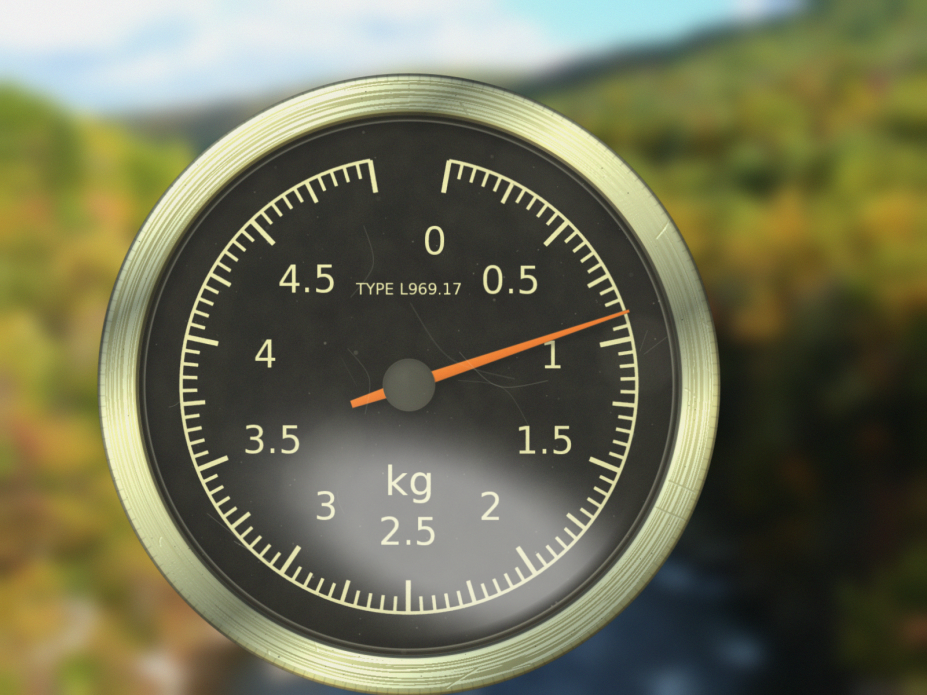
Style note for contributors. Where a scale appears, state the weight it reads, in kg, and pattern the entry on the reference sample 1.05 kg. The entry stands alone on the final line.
0.9 kg
